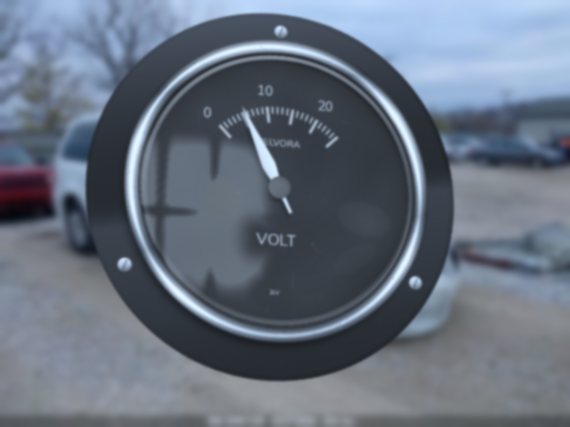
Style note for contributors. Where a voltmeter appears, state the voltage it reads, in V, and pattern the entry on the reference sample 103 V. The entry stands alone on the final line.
5 V
